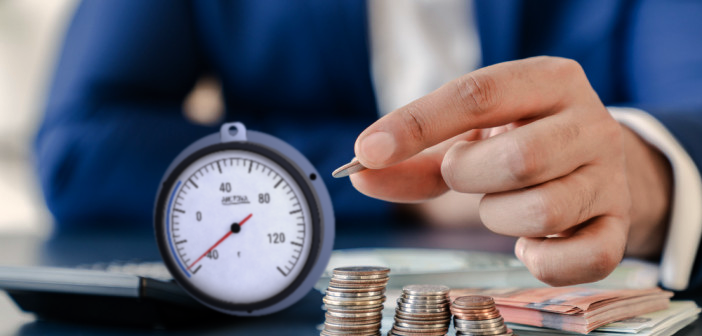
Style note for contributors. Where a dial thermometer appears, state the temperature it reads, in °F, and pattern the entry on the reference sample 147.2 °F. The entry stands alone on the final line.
-36 °F
